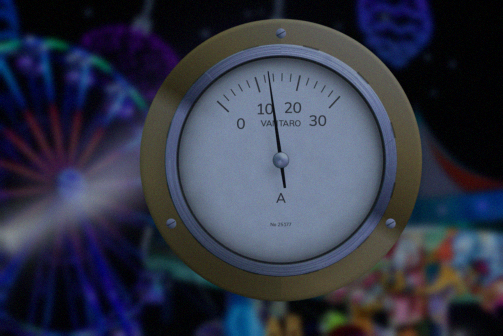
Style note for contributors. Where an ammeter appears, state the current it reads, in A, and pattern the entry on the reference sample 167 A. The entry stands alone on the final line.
13 A
